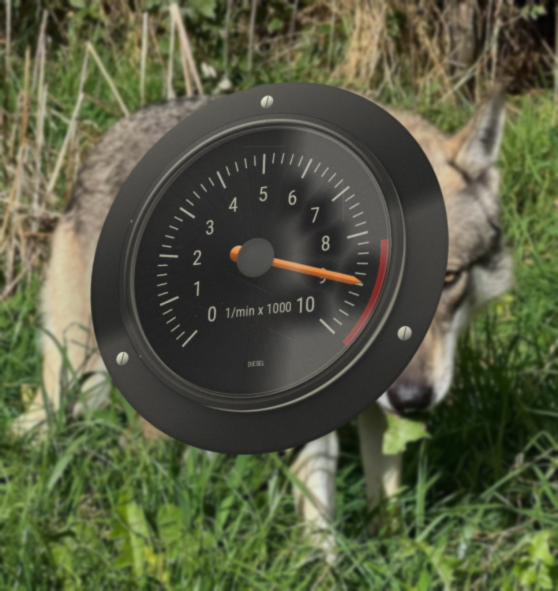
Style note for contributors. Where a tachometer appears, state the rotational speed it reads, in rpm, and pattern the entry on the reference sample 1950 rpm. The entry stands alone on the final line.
9000 rpm
